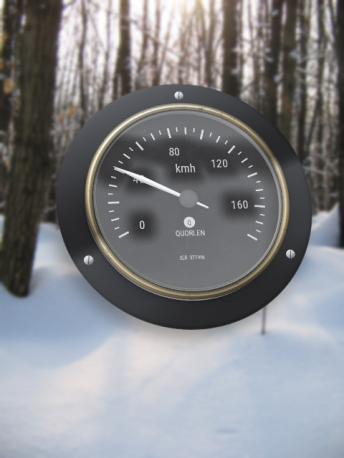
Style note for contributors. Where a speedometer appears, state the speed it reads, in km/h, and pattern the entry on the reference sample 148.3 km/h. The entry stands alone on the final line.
40 km/h
